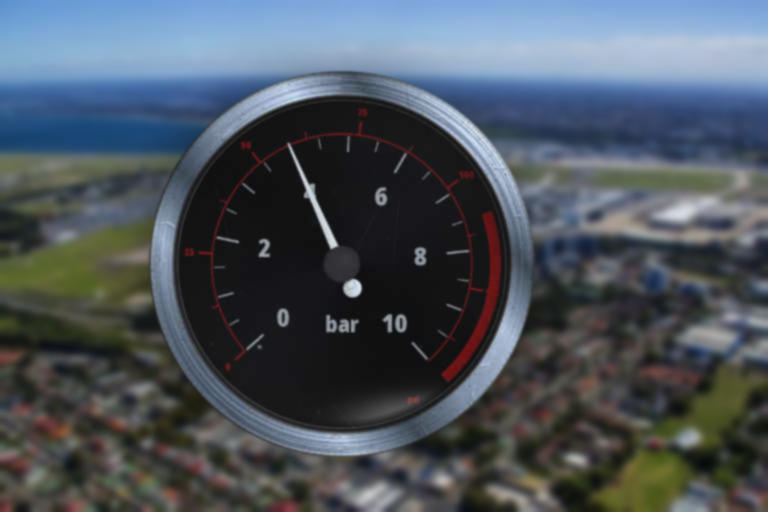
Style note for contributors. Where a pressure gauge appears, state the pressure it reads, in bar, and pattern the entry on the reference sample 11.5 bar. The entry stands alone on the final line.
4 bar
